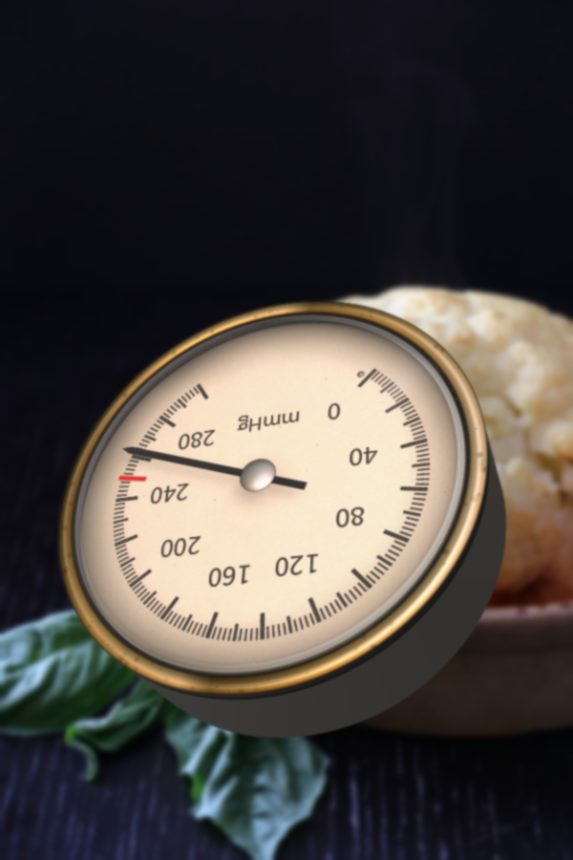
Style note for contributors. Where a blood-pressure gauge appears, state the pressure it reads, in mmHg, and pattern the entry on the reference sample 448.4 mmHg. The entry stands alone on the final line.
260 mmHg
